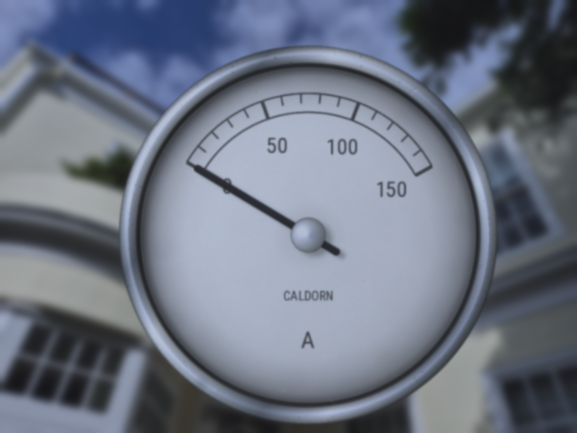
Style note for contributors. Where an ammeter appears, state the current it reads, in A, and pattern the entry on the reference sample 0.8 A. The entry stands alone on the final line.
0 A
